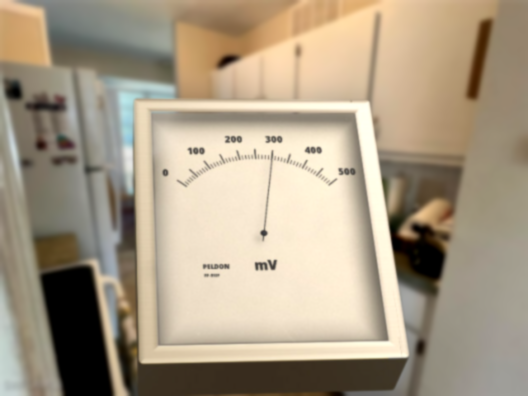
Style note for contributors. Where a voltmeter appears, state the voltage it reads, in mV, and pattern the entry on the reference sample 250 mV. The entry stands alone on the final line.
300 mV
